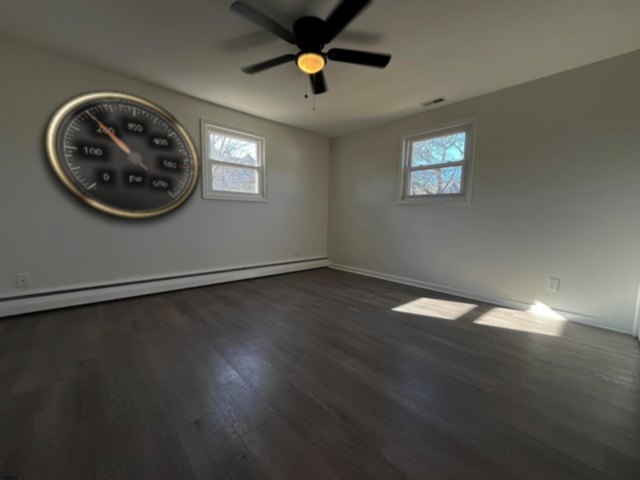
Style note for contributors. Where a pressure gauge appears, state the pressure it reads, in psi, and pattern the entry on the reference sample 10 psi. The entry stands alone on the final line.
200 psi
